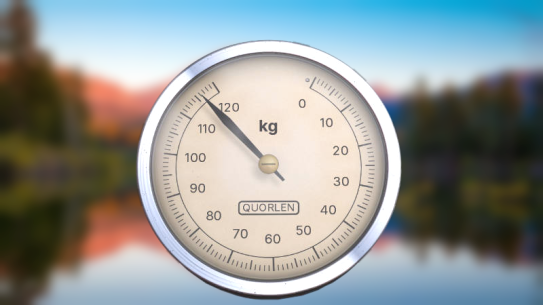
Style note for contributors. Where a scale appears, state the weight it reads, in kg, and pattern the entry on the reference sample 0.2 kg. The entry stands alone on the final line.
116 kg
